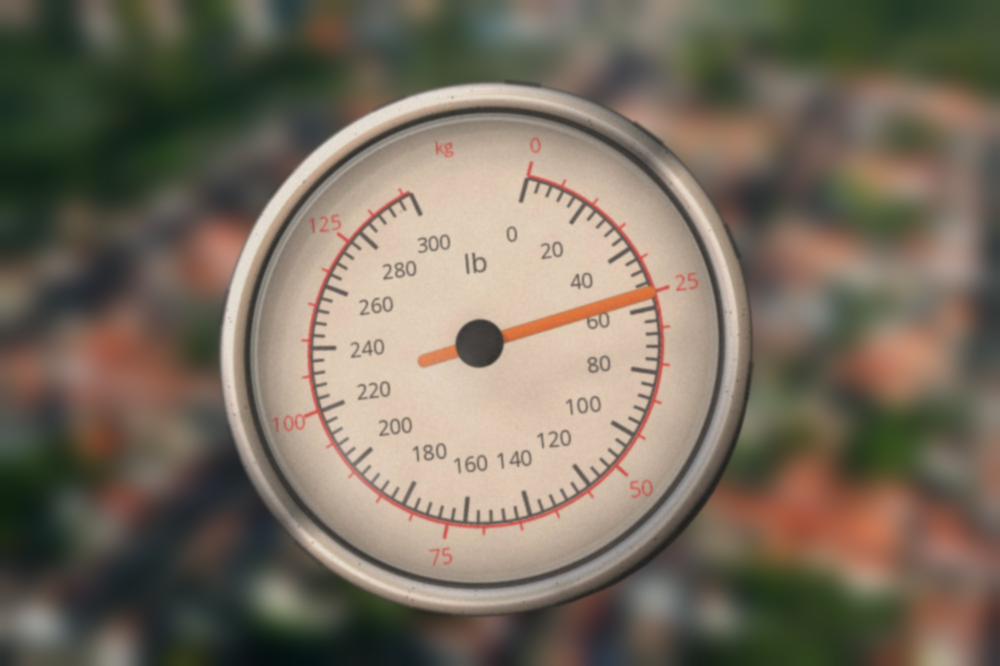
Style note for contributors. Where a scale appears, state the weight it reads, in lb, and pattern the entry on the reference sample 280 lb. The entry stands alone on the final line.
56 lb
